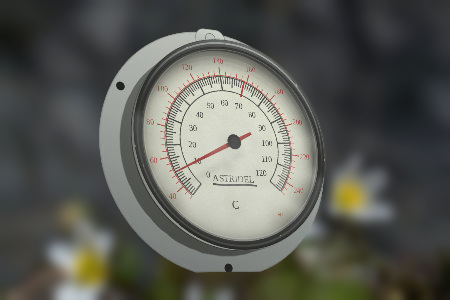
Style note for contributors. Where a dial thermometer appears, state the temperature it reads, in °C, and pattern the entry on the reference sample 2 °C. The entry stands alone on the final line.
10 °C
